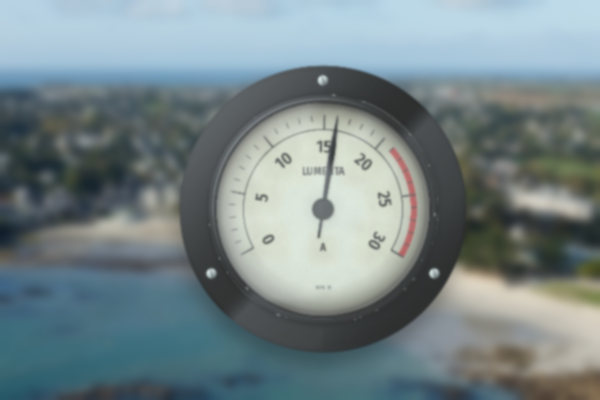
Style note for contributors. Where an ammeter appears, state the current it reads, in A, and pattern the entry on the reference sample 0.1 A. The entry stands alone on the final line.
16 A
